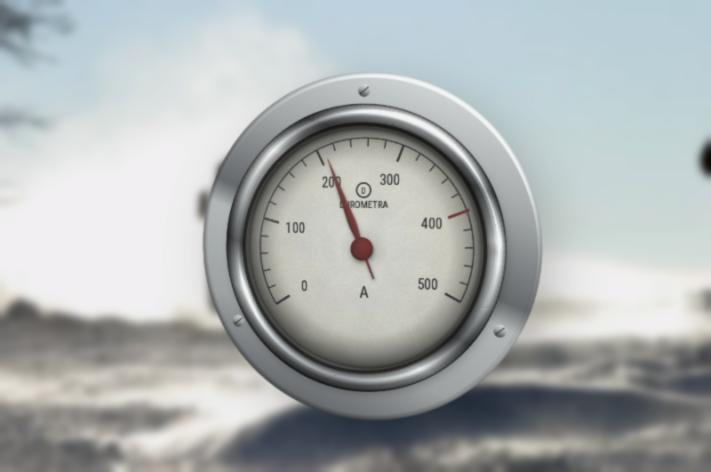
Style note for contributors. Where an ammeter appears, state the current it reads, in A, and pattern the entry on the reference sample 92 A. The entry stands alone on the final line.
210 A
